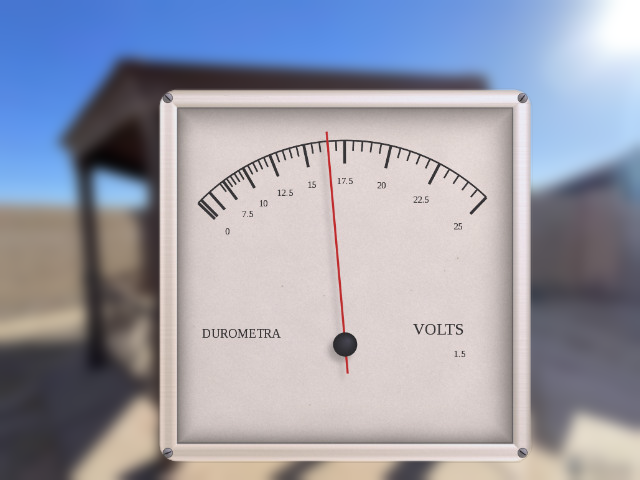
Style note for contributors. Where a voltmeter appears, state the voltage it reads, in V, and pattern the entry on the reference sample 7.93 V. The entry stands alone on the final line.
16.5 V
